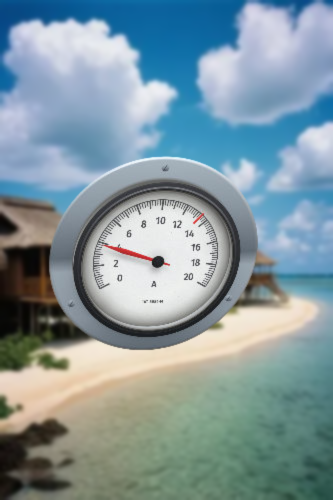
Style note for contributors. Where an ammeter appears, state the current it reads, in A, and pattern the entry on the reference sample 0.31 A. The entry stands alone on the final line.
4 A
